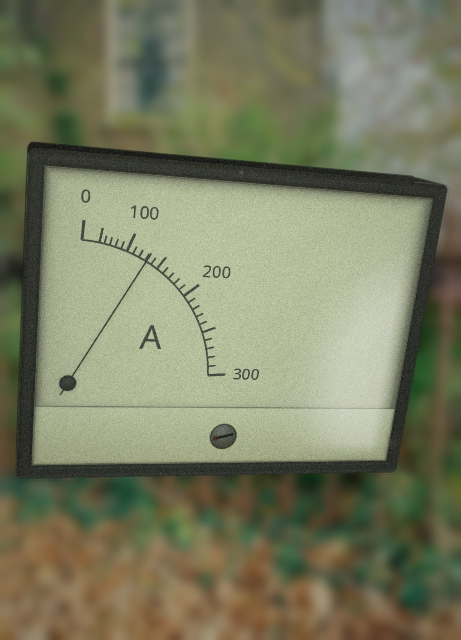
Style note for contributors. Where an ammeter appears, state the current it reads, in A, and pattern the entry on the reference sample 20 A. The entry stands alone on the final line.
130 A
